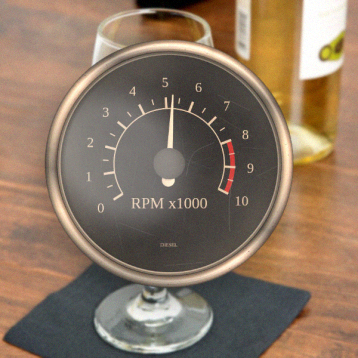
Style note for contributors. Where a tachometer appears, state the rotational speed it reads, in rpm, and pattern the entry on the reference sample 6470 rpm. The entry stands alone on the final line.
5250 rpm
